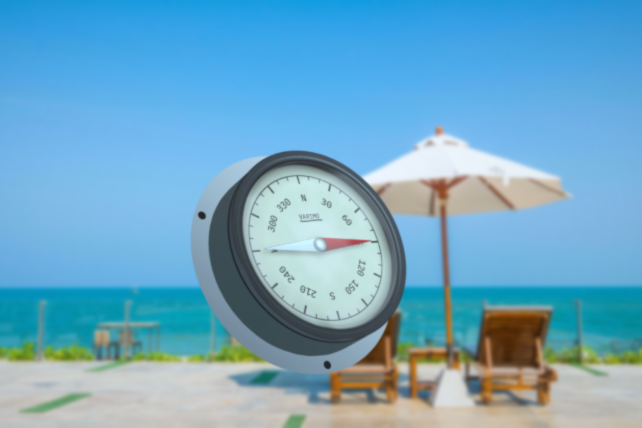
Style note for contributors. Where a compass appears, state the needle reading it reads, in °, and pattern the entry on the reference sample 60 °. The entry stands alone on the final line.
90 °
